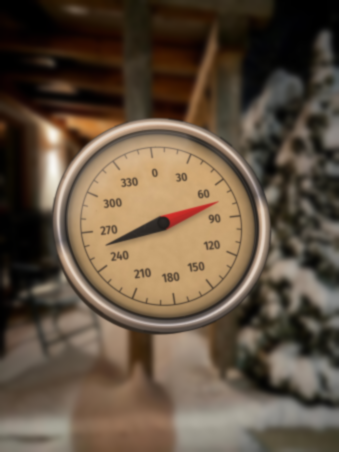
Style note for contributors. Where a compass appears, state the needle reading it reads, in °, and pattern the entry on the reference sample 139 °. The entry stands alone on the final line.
75 °
